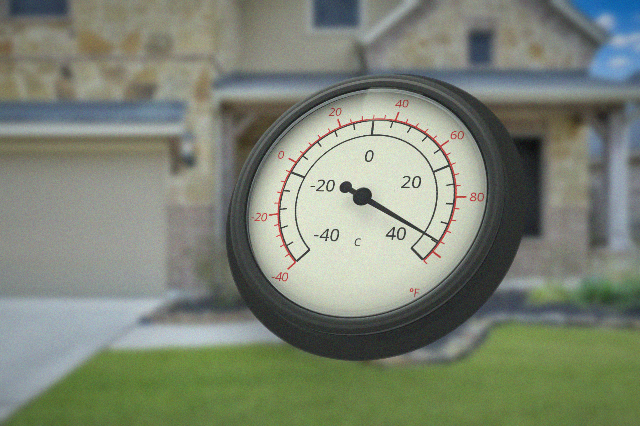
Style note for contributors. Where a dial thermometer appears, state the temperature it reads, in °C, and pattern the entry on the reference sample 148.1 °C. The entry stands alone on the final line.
36 °C
